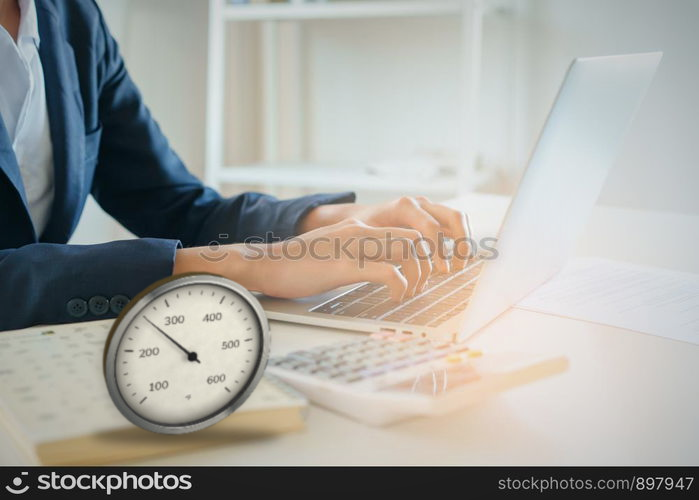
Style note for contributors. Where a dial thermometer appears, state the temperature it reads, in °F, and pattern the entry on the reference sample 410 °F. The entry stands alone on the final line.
260 °F
